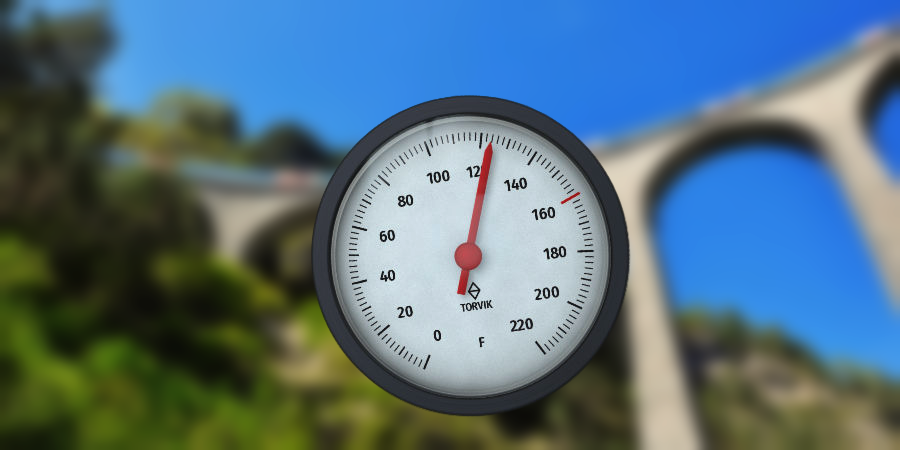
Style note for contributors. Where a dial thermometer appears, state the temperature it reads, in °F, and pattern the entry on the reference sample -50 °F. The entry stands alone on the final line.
124 °F
